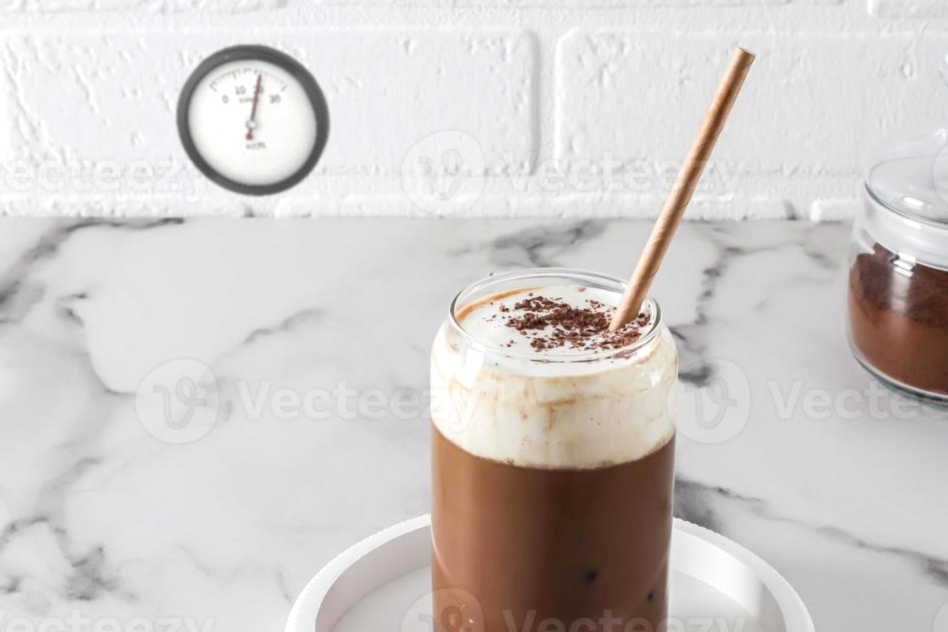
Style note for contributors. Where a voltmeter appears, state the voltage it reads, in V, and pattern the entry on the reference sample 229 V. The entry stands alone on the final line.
20 V
